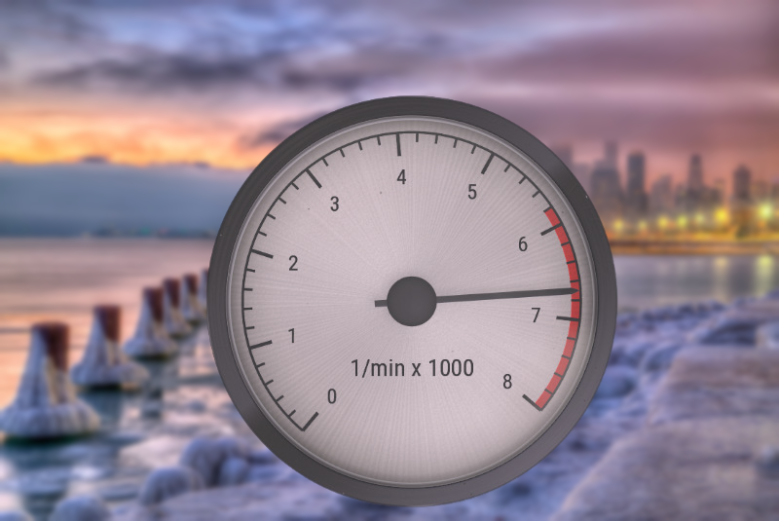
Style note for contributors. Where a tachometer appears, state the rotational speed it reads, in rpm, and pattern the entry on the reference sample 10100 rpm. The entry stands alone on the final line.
6700 rpm
